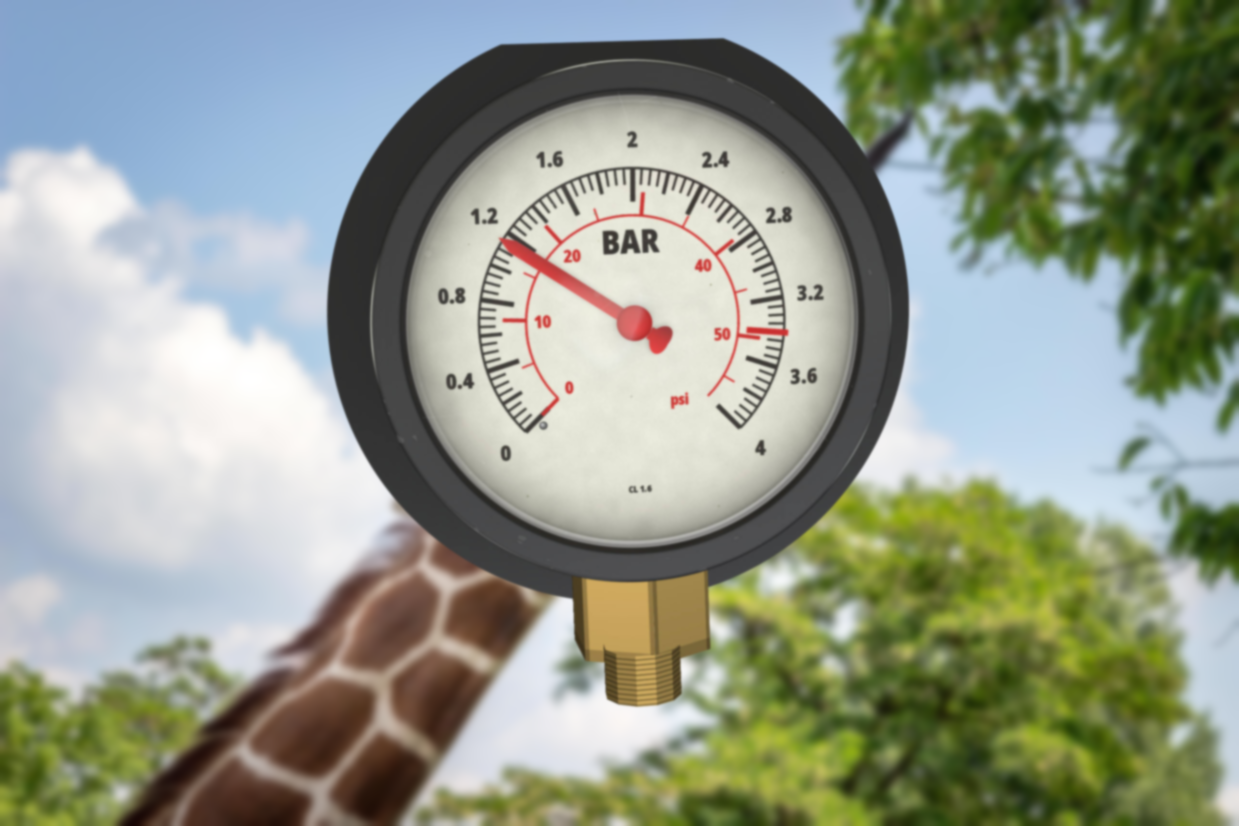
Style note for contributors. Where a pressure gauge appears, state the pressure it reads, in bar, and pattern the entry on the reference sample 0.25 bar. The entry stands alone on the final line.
1.15 bar
